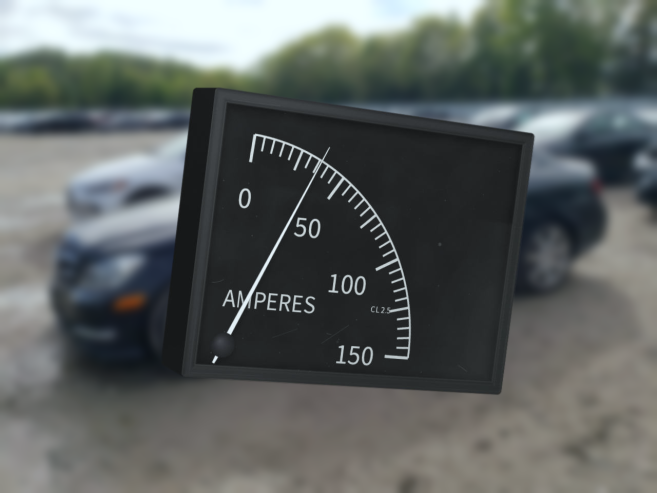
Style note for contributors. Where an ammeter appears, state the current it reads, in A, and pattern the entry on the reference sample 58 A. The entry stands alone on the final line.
35 A
